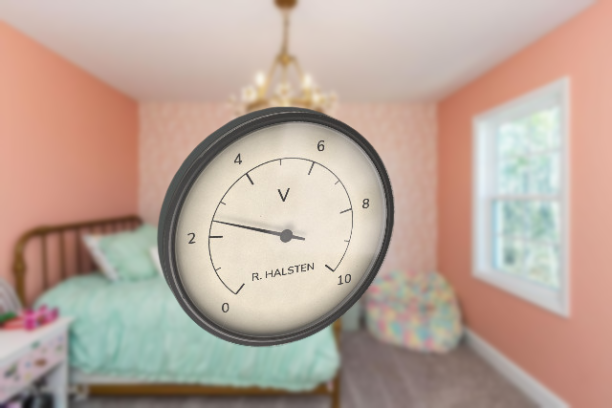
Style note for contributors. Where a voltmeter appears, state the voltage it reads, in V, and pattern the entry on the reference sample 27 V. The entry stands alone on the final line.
2.5 V
